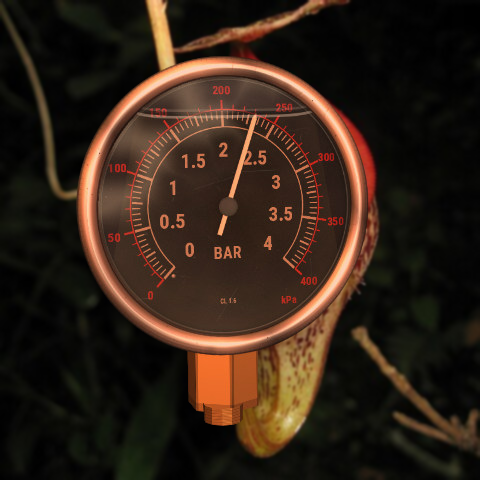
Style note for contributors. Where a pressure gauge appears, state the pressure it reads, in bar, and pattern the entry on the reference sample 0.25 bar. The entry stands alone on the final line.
2.3 bar
